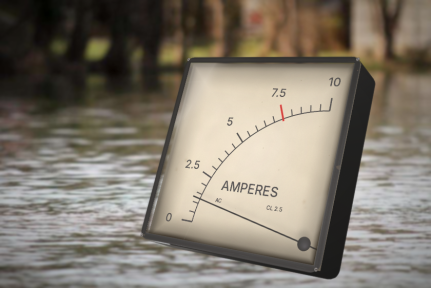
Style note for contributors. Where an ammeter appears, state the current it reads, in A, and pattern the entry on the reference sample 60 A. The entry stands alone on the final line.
1.25 A
